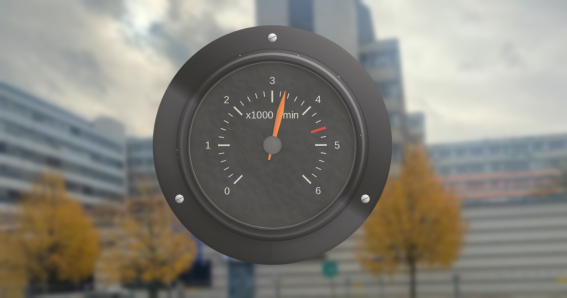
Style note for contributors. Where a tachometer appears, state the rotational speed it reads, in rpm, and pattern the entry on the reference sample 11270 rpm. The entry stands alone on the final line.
3300 rpm
